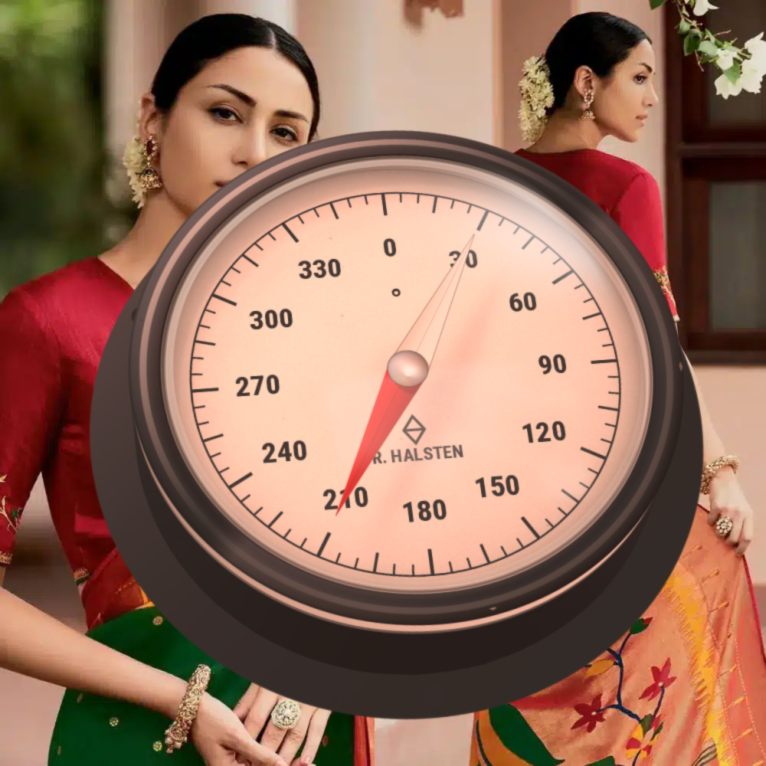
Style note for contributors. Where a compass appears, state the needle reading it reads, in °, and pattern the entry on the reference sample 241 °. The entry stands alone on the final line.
210 °
